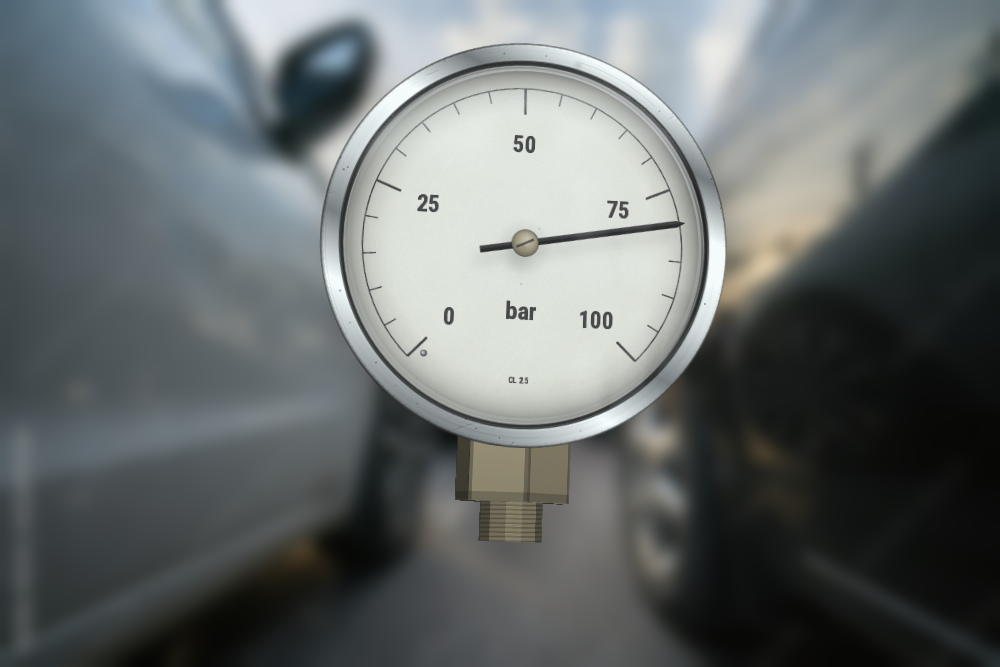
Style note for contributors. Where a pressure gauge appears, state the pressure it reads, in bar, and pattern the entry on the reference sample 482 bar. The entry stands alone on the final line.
80 bar
